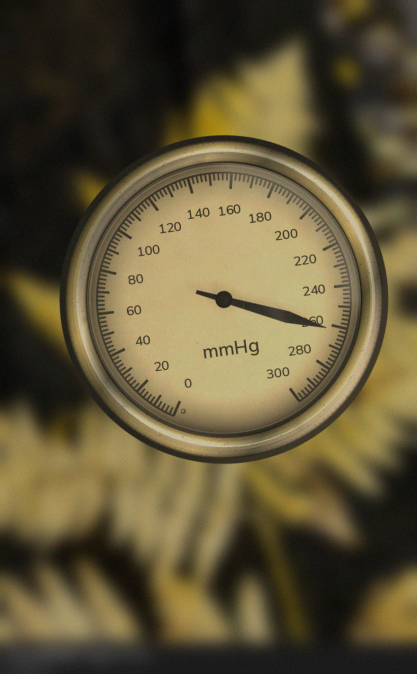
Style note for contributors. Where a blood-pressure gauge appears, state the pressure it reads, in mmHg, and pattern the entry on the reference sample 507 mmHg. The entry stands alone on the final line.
262 mmHg
